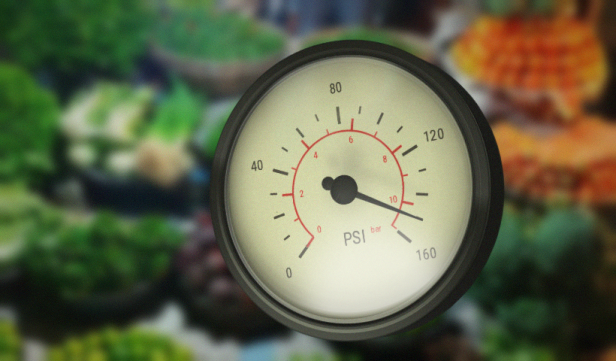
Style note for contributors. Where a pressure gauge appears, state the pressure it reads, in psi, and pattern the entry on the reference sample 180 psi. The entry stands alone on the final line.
150 psi
